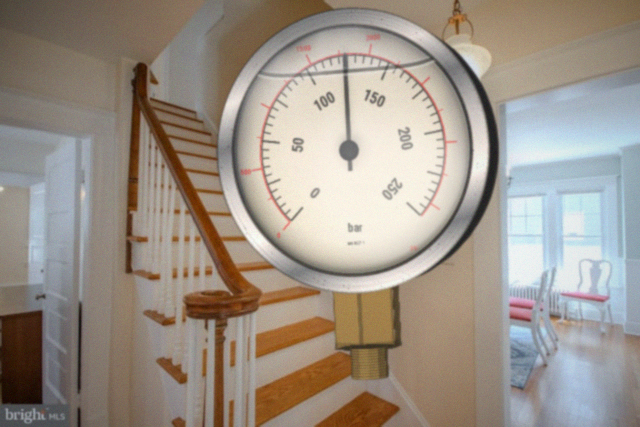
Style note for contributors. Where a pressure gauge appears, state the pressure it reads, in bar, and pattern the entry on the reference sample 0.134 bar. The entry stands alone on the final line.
125 bar
